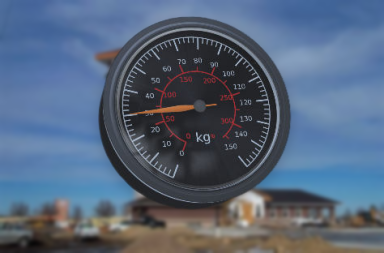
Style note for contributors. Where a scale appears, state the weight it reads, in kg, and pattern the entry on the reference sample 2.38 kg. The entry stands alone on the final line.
30 kg
